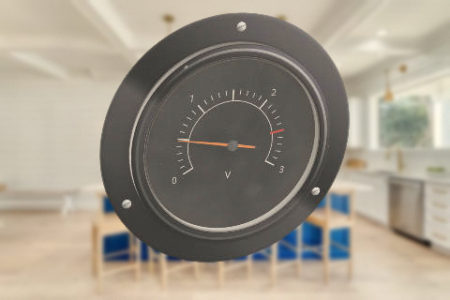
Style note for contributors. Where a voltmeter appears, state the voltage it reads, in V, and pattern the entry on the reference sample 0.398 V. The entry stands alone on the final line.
0.5 V
